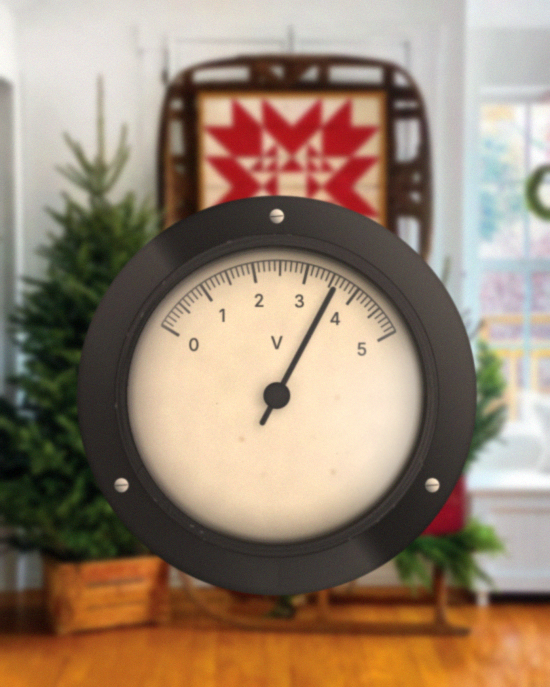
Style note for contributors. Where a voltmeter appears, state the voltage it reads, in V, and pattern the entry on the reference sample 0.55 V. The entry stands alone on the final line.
3.6 V
